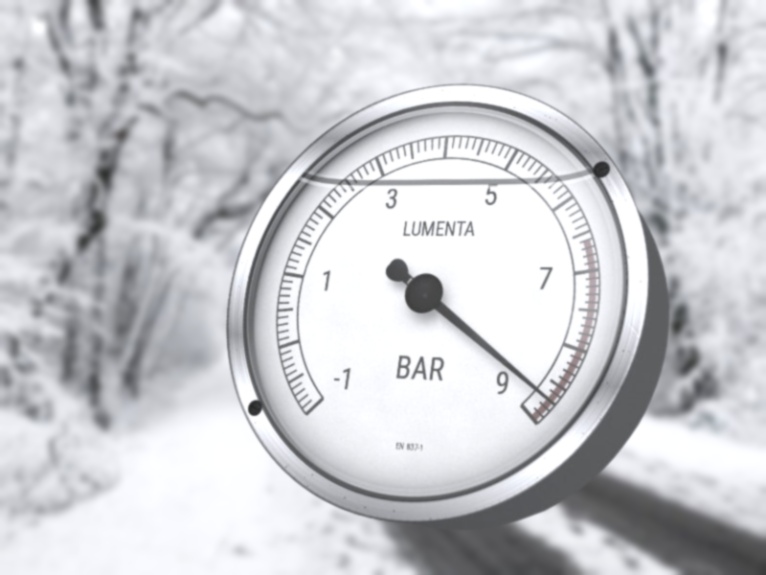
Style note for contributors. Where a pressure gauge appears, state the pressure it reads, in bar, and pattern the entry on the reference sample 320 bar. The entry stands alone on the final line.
8.7 bar
